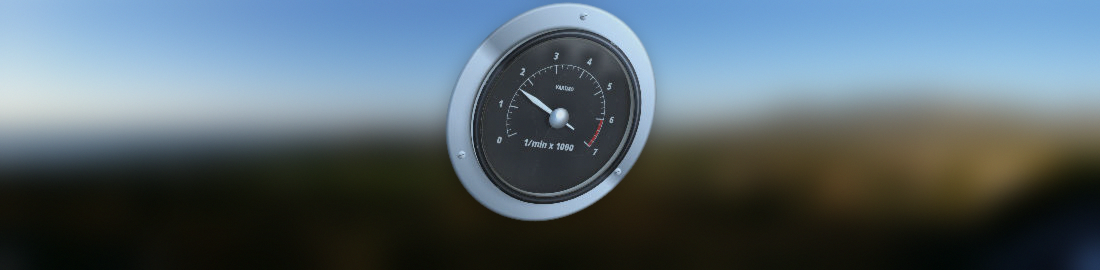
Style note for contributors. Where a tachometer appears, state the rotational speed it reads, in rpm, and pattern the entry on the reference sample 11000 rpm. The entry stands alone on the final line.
1600 rpm
